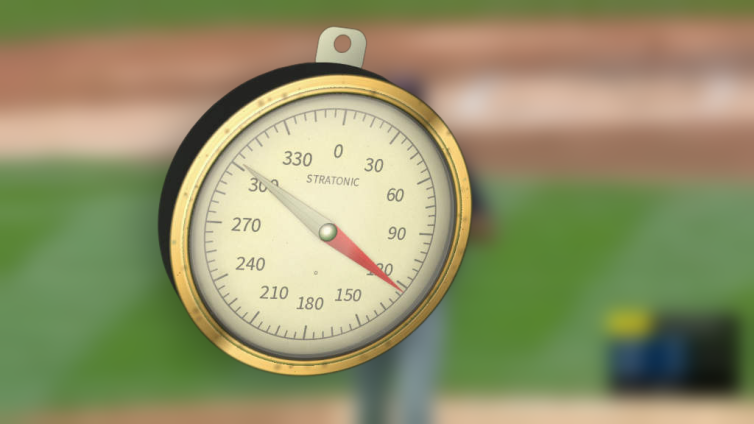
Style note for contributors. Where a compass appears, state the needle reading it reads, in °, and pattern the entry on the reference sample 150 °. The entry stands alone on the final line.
122.5 °
